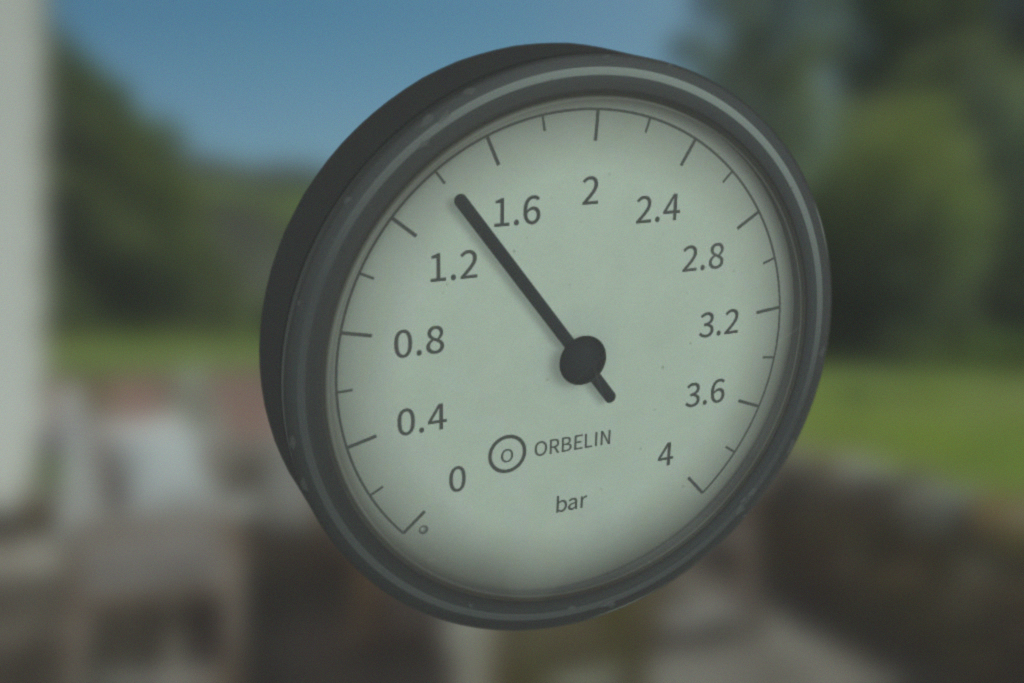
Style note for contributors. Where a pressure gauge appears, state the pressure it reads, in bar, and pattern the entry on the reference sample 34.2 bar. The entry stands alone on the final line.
1.4 bar
